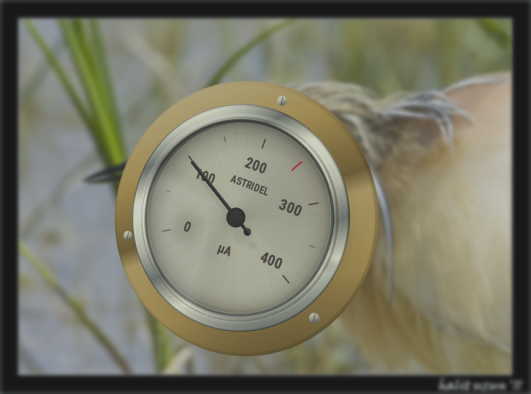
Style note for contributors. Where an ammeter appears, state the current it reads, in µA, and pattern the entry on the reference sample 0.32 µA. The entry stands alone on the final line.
100 µA
